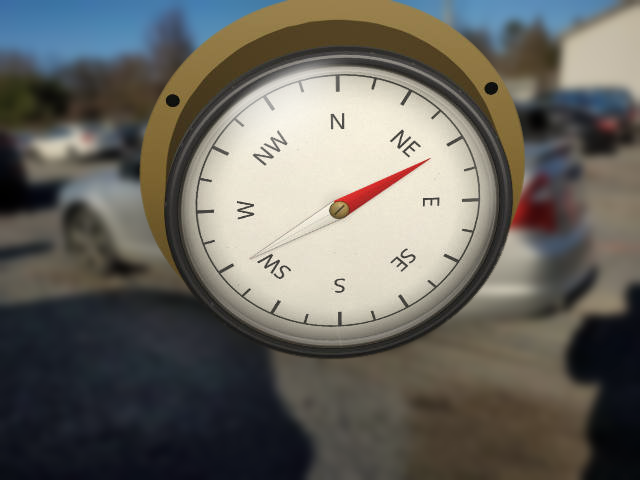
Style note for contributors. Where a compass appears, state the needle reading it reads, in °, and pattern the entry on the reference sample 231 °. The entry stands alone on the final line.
60 °
